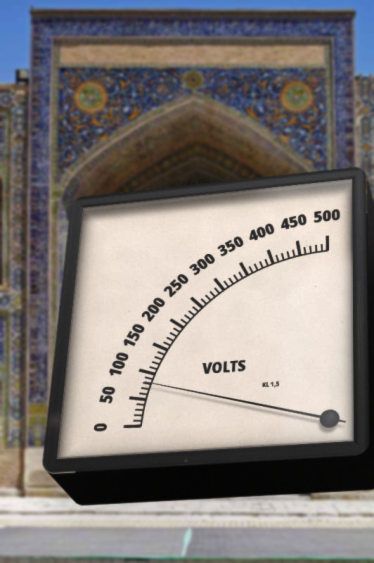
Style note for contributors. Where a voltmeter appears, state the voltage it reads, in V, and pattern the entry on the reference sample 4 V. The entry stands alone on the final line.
80 V
